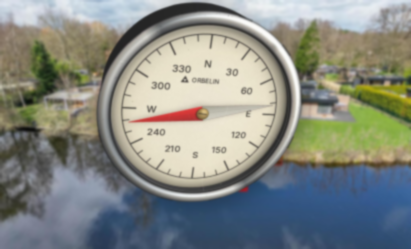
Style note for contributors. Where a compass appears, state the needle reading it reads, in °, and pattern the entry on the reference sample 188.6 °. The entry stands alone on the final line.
260 °
